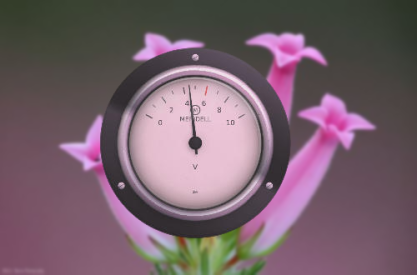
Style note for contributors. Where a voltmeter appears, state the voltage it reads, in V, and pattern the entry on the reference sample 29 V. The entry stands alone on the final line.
4.5 V
